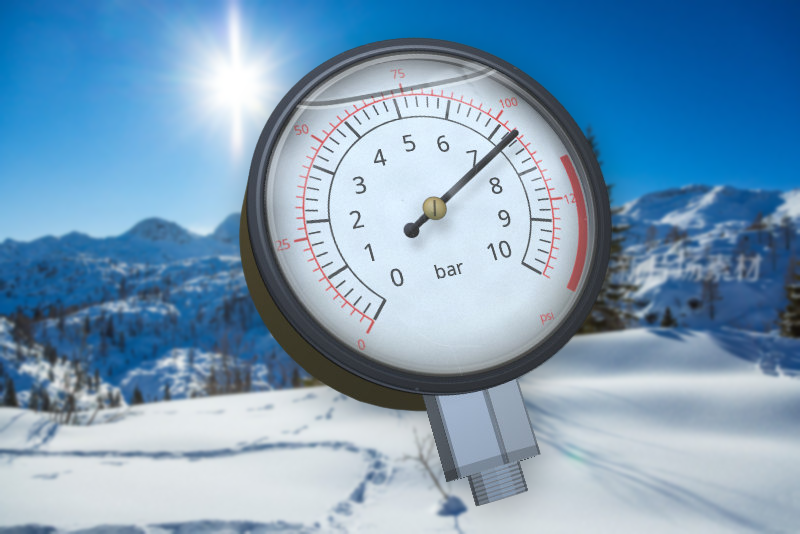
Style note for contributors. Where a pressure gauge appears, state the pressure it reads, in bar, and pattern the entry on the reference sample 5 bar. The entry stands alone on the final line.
7.3 bar
